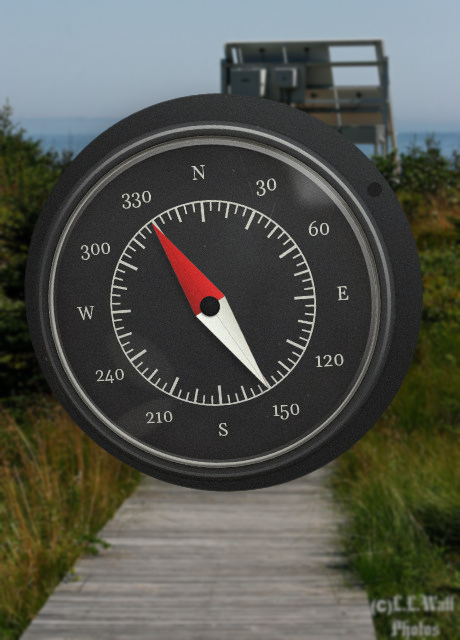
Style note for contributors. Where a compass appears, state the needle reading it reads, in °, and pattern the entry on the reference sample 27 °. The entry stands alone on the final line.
330 °
